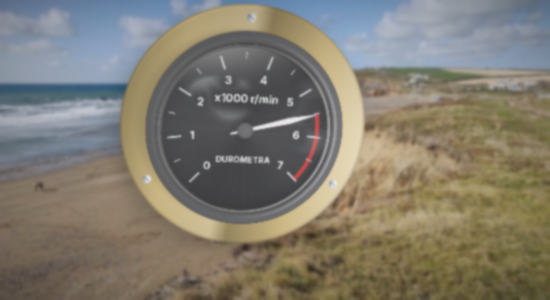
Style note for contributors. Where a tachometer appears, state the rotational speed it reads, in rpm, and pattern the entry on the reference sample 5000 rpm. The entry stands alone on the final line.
5500 rpm
